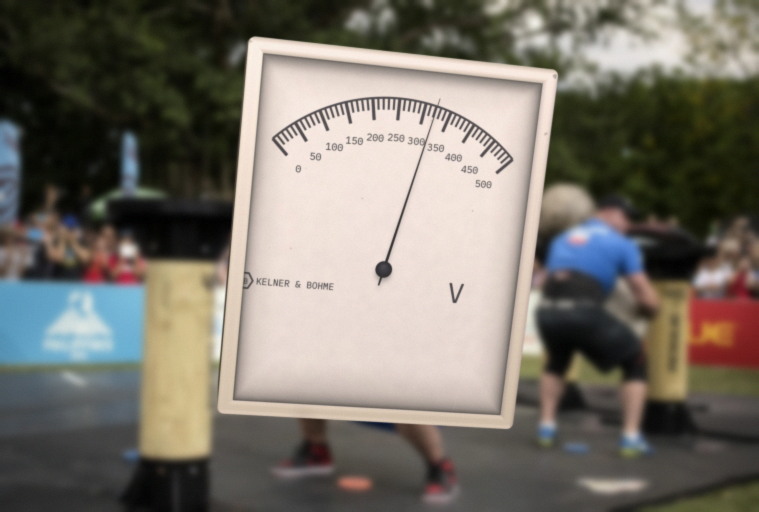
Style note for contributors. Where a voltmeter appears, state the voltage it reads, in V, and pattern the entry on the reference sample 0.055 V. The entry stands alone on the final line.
320 V
